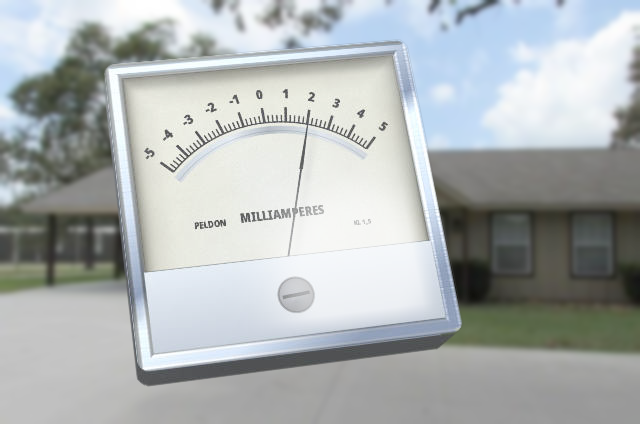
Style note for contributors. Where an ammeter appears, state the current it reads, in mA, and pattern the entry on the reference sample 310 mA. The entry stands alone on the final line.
2 mA
